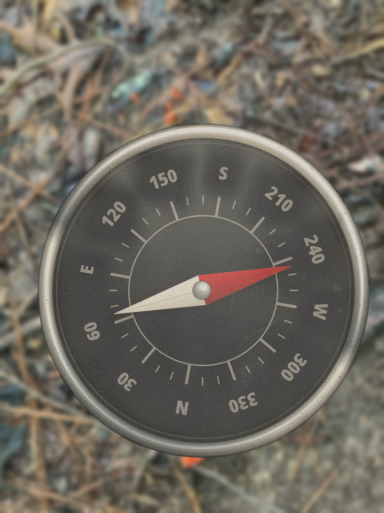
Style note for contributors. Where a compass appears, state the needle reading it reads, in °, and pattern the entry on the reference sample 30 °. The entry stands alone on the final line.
245 °
